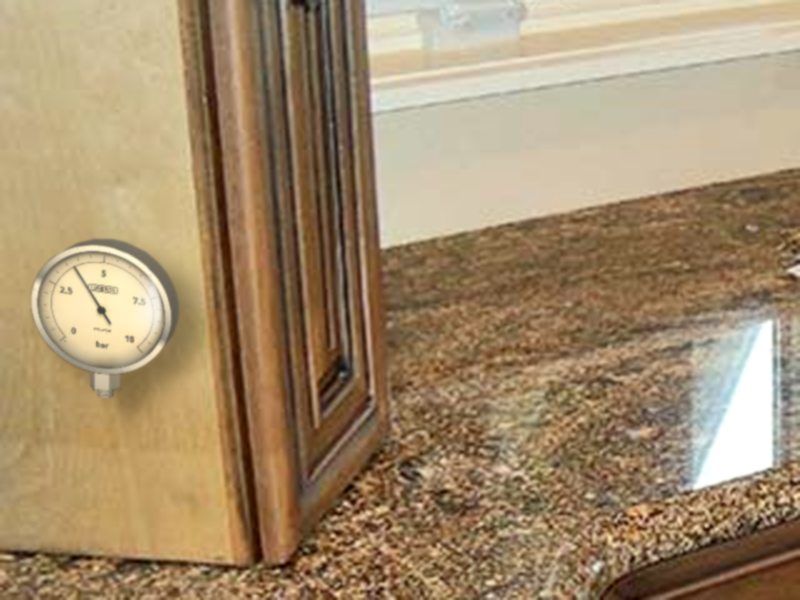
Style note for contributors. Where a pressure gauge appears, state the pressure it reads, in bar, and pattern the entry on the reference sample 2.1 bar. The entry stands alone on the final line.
3.75 bar
